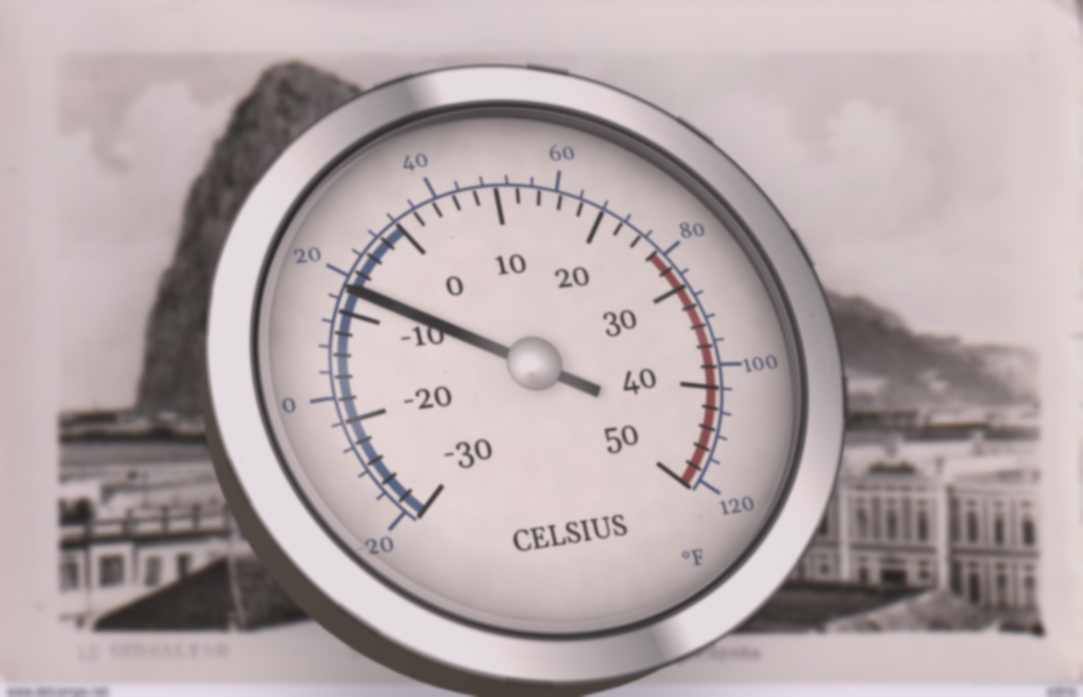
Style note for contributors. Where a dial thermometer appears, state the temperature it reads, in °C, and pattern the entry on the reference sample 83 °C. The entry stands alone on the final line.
-8 °C
